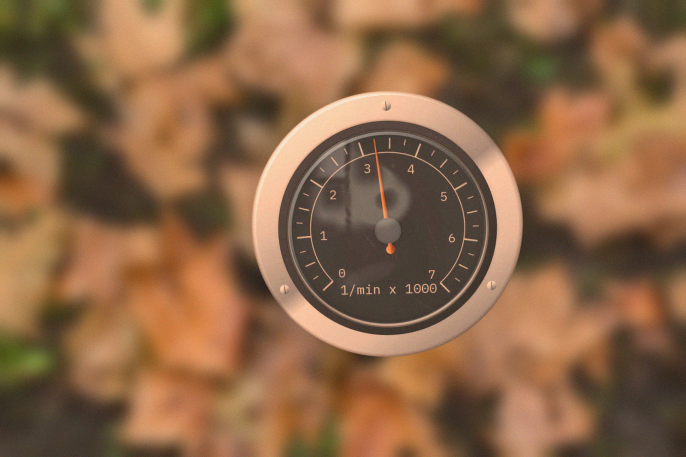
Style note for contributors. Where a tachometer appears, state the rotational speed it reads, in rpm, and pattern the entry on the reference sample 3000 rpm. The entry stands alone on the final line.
3250 rpm
